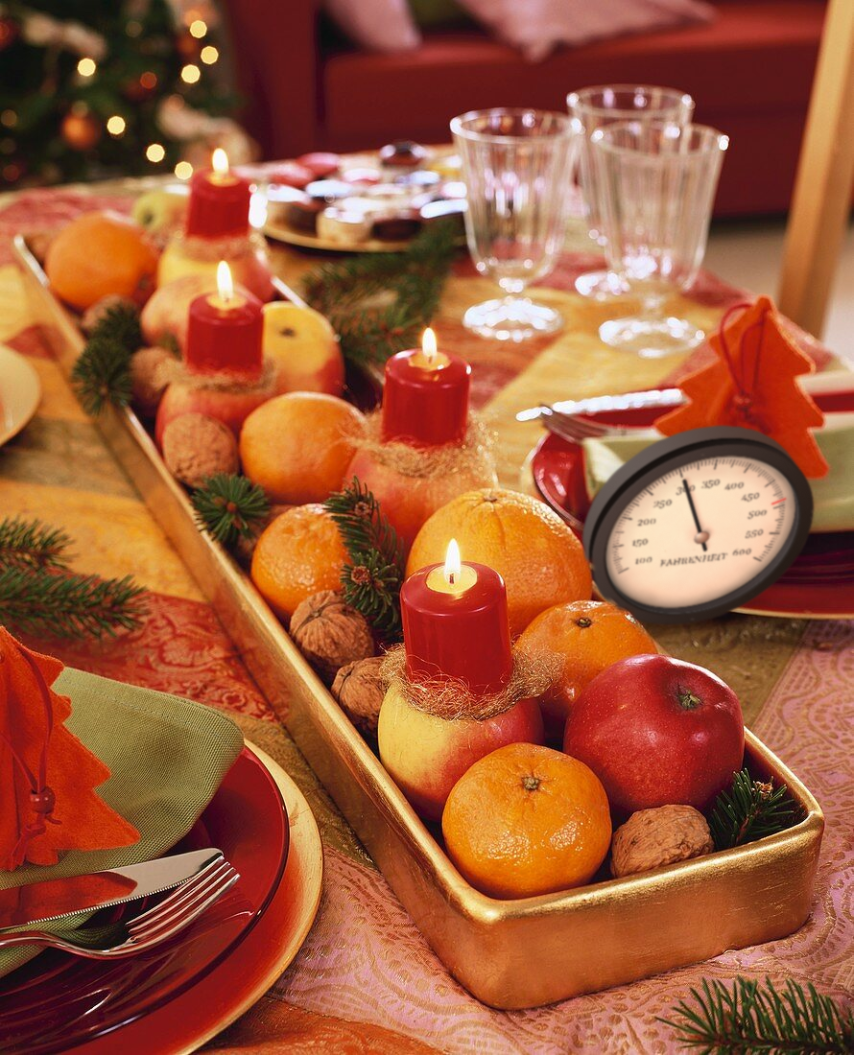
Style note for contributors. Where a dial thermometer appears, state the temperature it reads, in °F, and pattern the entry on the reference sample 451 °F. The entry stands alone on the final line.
300 °F
